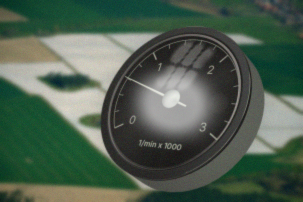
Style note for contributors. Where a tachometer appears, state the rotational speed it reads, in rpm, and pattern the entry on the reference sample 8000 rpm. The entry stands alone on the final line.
600 rpm
